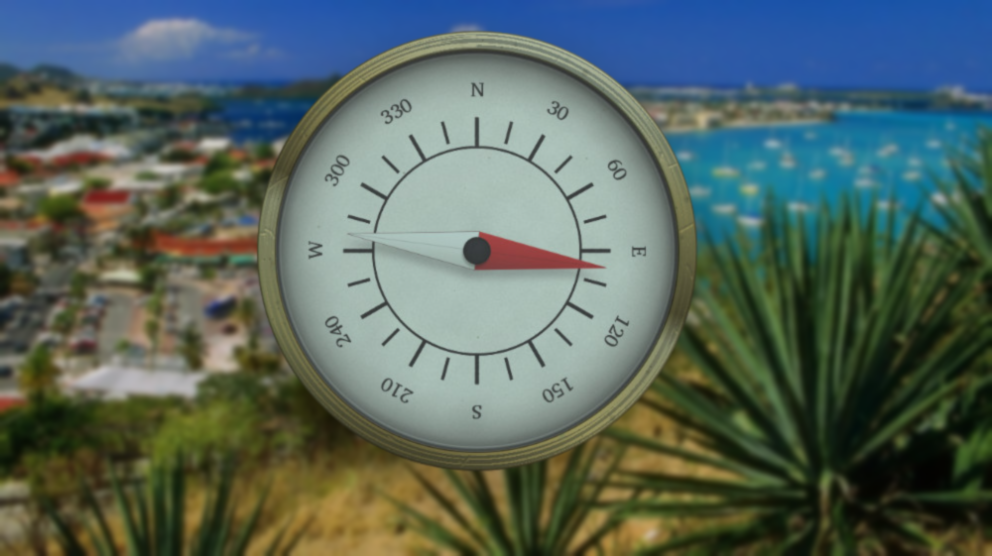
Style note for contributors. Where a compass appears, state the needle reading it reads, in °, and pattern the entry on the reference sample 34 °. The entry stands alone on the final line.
97.5 °
